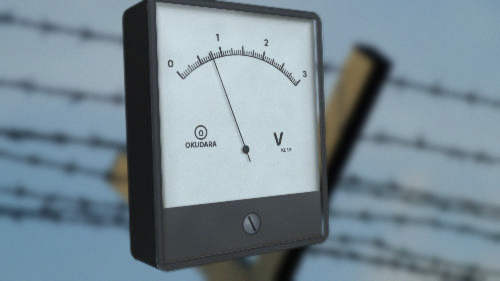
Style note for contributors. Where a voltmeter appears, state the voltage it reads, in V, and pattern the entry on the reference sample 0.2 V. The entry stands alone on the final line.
0.75 V
